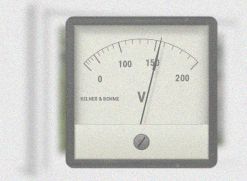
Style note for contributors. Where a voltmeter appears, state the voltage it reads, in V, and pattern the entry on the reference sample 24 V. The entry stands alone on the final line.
155 V
